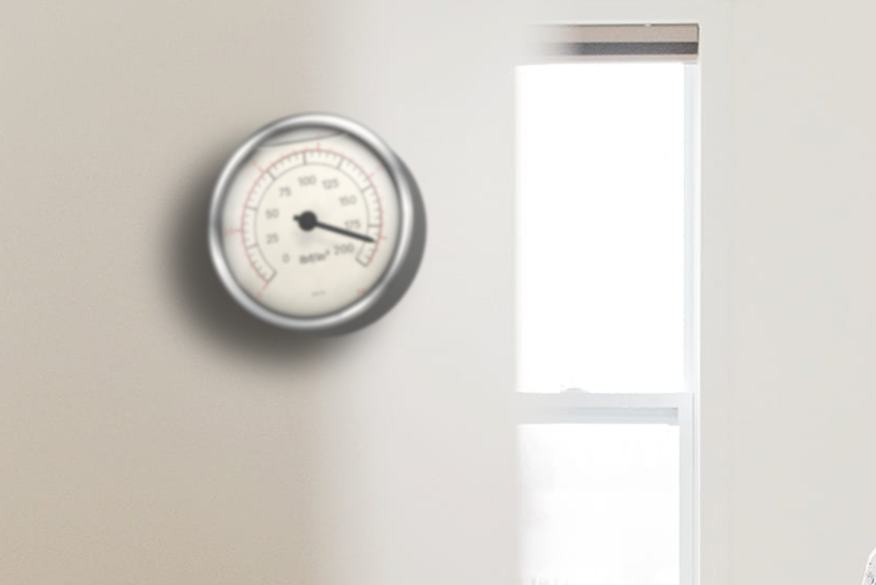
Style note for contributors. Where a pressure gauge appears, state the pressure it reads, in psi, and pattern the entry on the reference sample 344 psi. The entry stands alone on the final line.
185 psi
